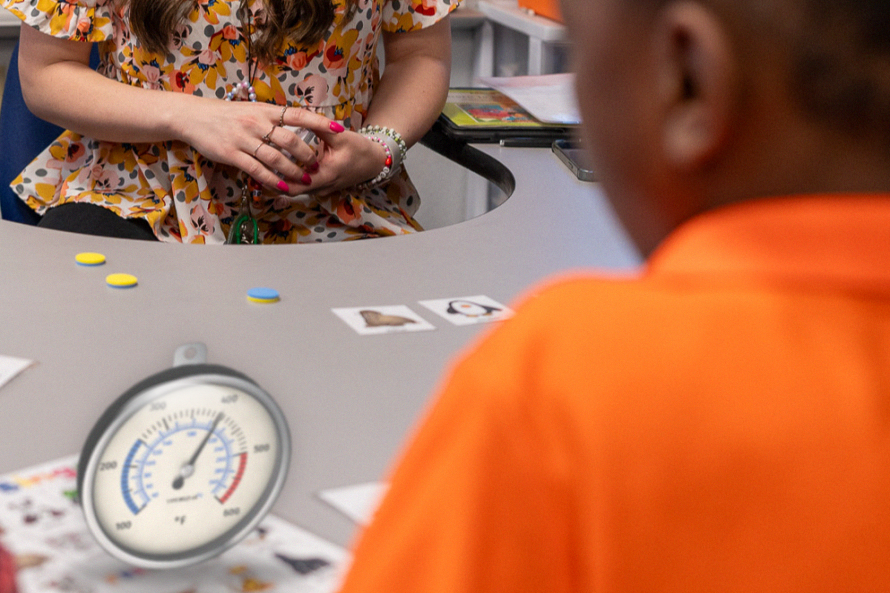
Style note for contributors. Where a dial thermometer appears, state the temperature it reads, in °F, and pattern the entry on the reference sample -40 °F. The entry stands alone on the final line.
400 °F
